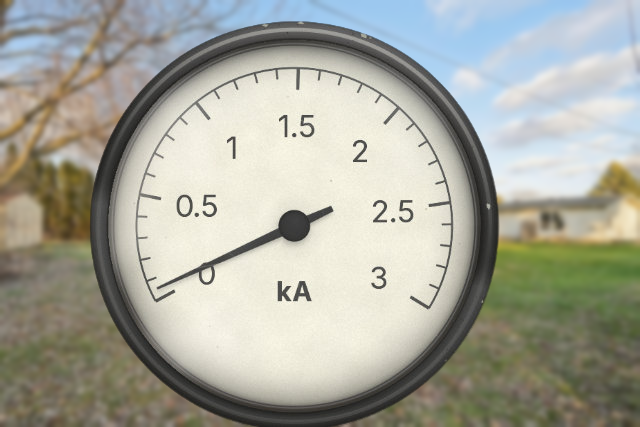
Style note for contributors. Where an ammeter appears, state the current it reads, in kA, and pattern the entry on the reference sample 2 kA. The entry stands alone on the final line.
0.05 kA
